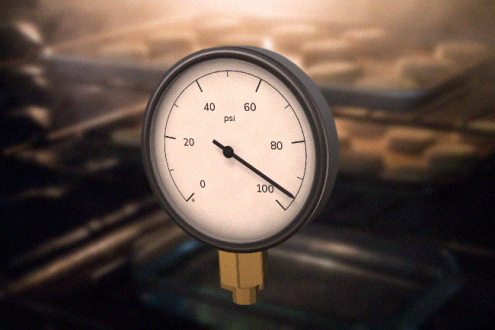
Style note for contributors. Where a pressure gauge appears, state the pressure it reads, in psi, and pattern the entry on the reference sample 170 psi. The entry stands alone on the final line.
95 psi
